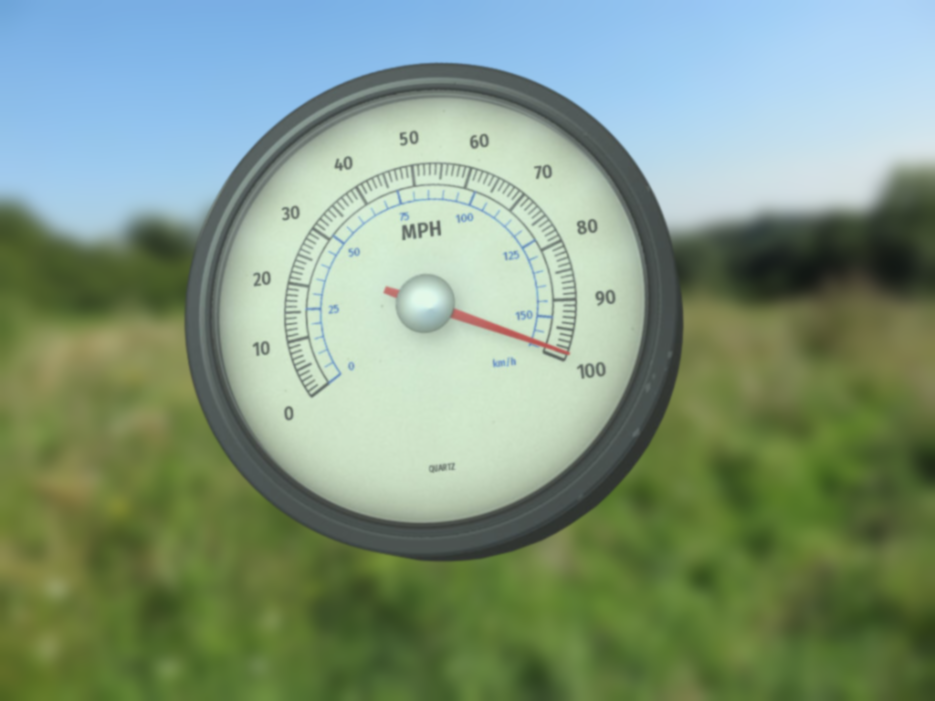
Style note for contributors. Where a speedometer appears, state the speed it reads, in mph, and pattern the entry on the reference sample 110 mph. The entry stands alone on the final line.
99 mph
